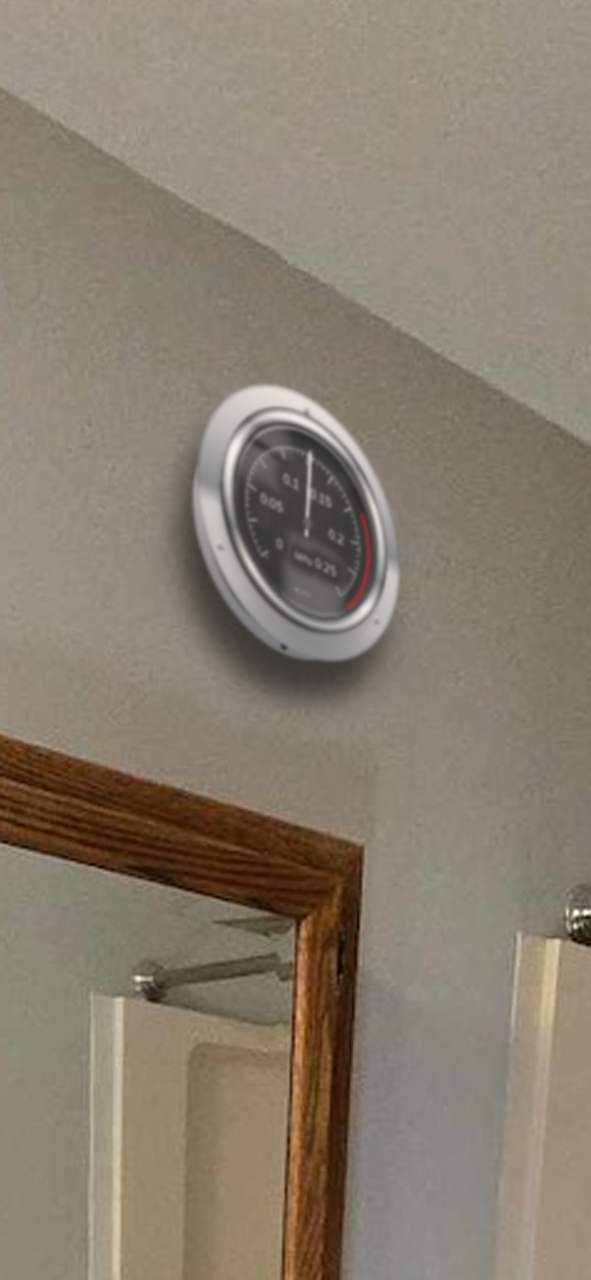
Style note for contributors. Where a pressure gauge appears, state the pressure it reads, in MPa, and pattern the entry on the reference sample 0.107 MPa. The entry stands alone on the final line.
0.125 MPa
